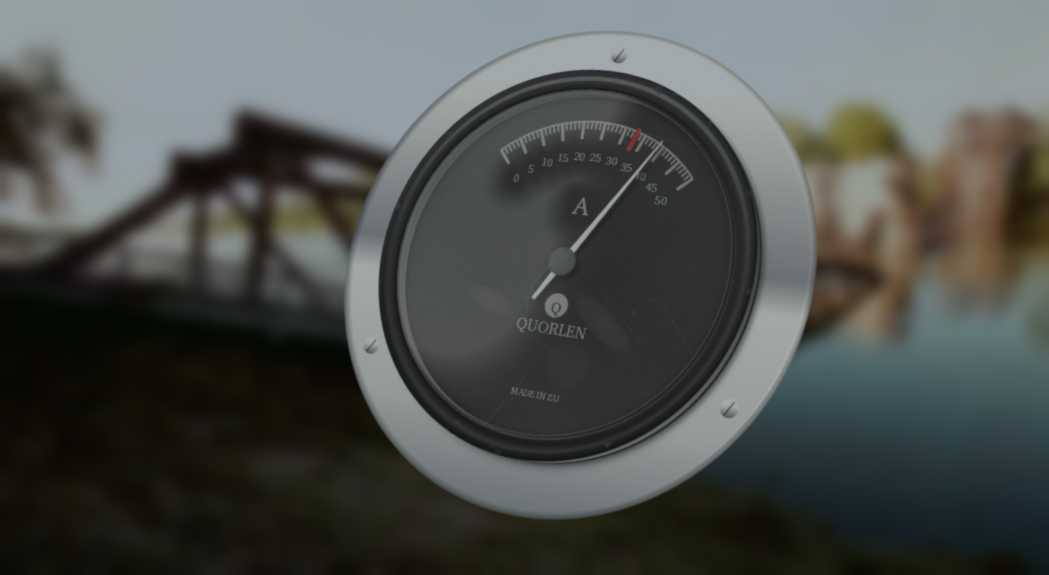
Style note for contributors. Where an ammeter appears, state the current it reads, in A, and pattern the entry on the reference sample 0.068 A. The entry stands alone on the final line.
40 A
